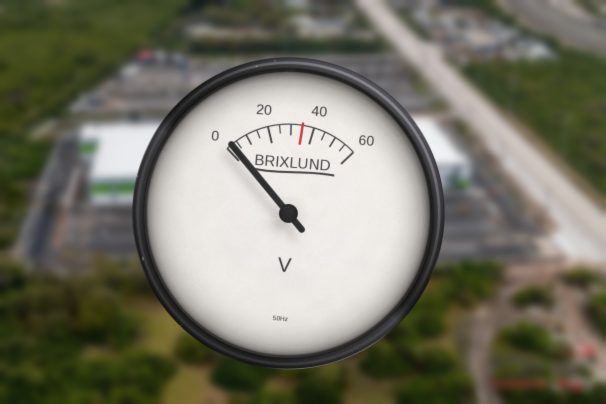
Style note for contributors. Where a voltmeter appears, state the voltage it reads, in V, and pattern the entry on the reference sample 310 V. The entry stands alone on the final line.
2.5 V
